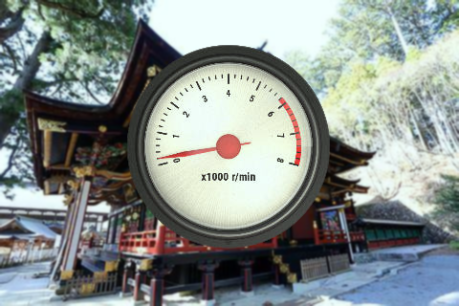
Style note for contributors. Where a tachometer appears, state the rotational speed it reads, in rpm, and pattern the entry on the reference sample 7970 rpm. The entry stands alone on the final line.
200 rpm
